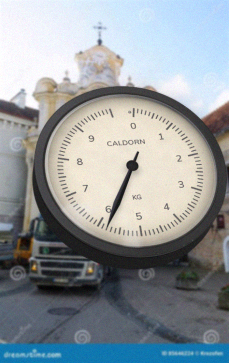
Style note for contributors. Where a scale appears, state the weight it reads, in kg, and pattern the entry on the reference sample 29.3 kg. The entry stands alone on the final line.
5.8 kg
